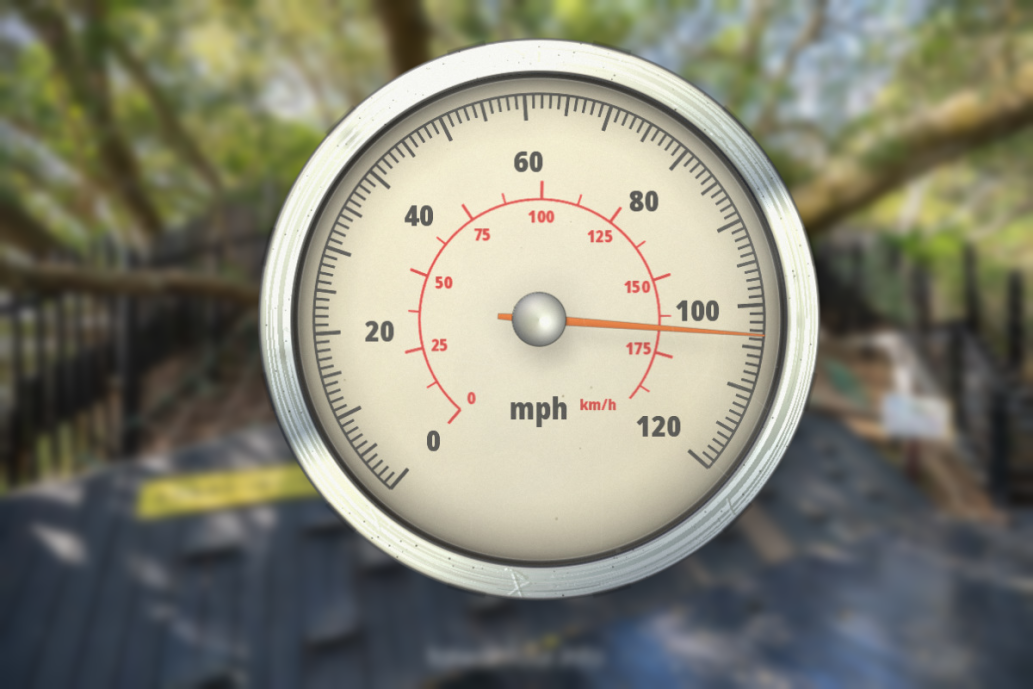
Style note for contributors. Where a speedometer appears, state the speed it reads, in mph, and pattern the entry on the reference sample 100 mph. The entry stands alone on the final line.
103.5 mph
